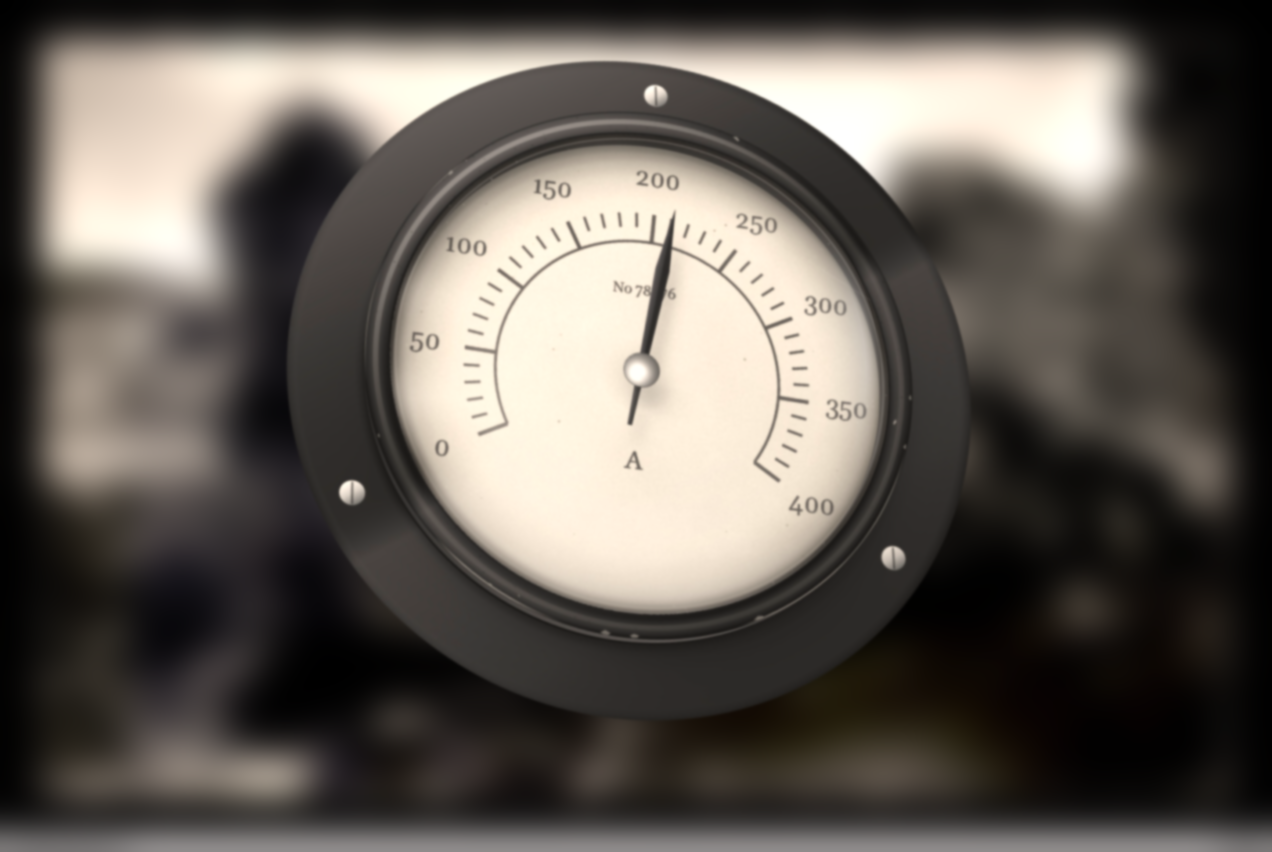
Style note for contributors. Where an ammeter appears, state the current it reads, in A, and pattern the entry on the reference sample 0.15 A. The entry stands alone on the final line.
210 A
